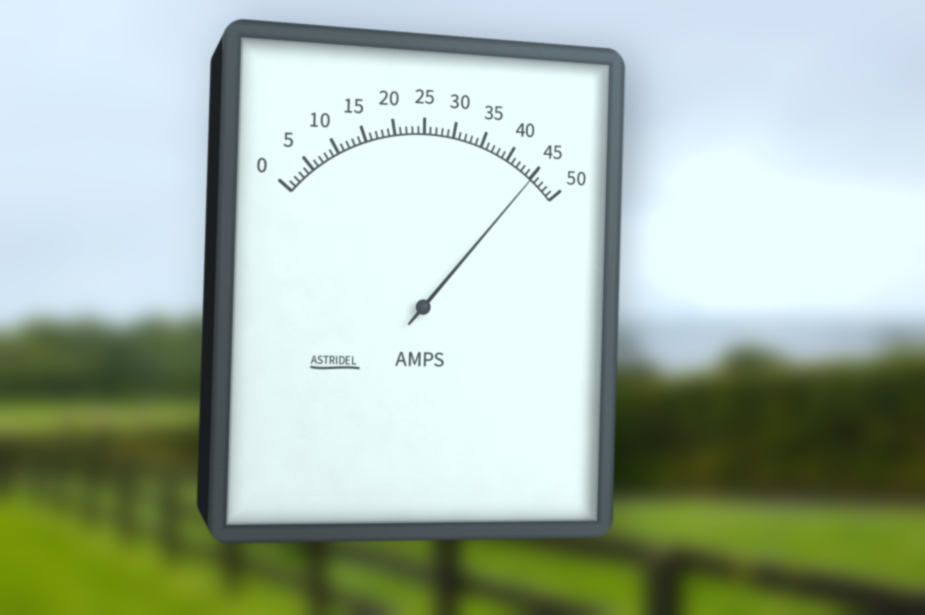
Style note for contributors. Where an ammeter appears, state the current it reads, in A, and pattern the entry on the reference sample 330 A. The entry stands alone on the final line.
45 A
